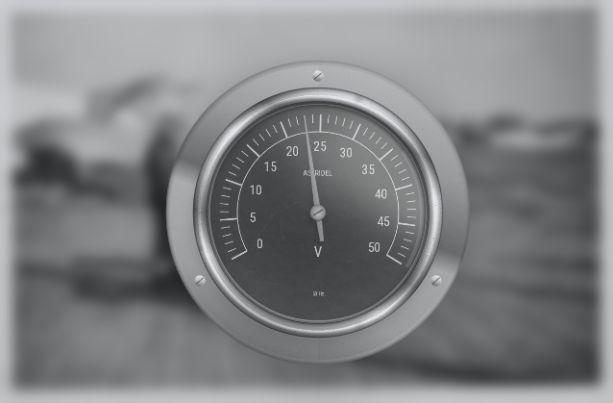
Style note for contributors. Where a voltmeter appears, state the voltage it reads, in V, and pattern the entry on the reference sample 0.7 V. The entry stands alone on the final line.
23 V
